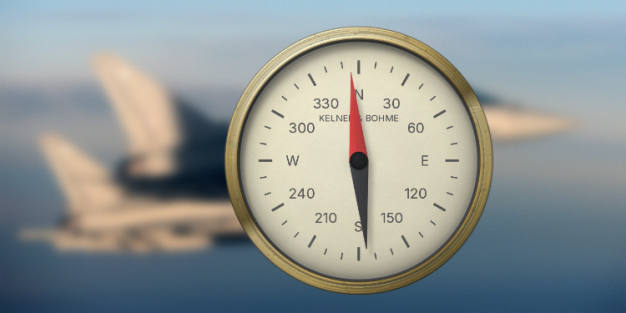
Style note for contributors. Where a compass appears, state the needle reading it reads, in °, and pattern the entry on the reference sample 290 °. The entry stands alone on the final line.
355 °
